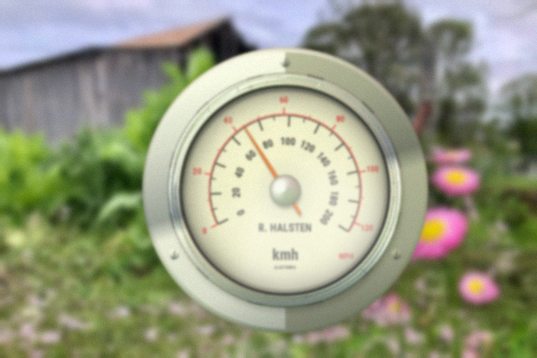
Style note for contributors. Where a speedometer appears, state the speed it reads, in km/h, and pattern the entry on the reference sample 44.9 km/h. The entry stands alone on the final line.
70 km/h
